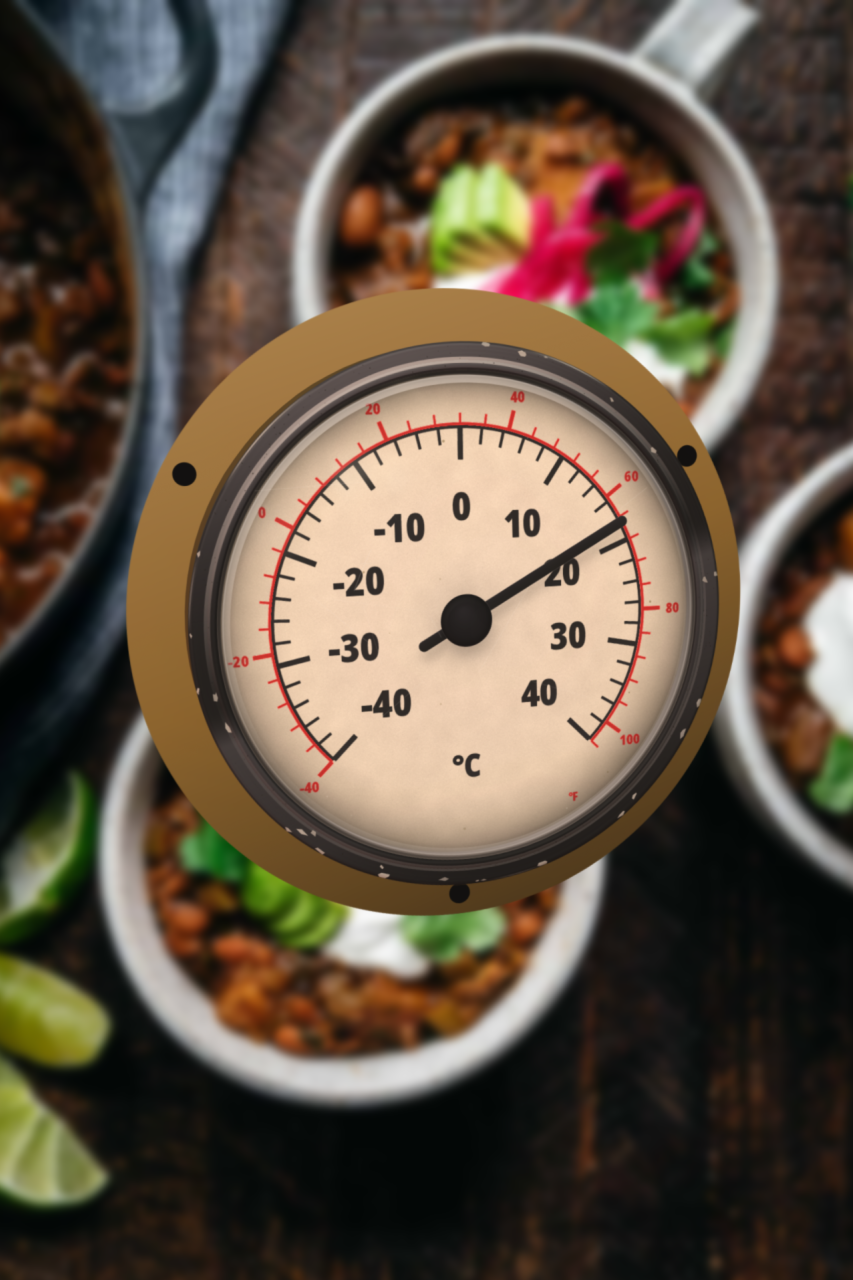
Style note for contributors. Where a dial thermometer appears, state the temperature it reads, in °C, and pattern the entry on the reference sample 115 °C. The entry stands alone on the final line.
18 °C
